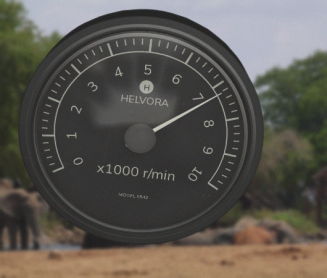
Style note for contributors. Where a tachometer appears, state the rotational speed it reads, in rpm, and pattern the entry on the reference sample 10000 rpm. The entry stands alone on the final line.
7200 rpm
